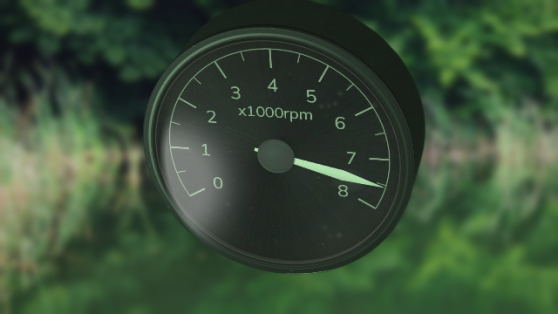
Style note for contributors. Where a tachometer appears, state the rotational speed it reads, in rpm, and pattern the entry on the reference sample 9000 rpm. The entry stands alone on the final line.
7500 rpm
